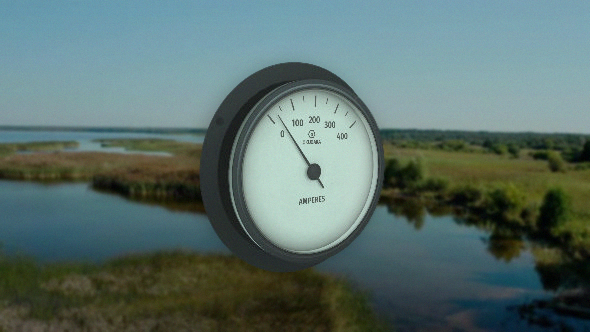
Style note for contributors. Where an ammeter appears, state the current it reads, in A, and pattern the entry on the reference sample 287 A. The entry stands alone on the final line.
25 A
